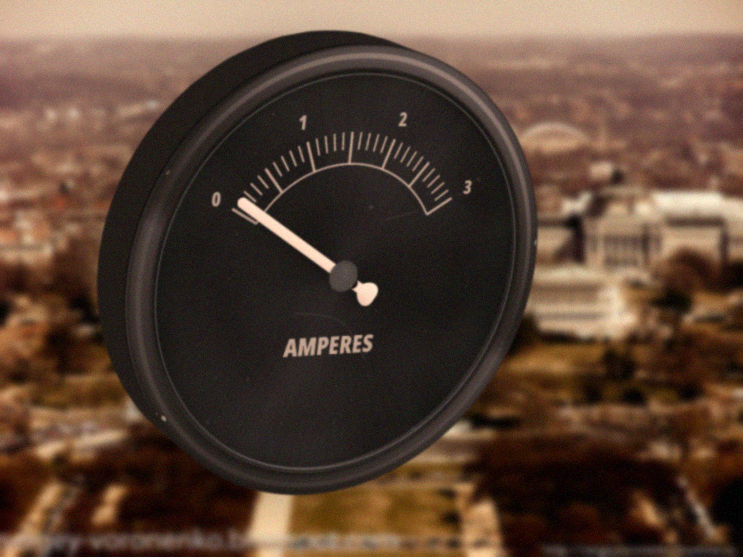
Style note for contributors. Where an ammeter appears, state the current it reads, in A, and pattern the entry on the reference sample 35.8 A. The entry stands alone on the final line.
0.1 A
